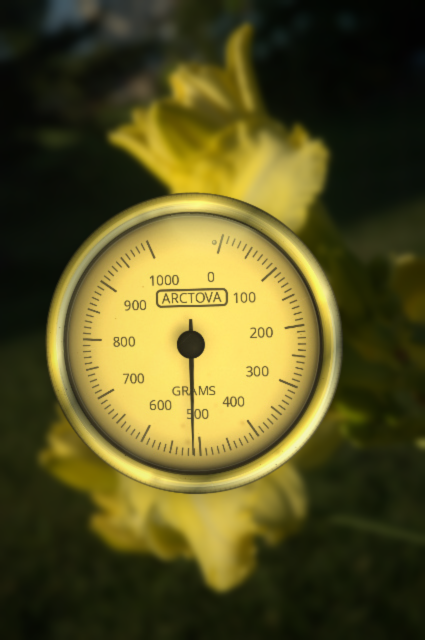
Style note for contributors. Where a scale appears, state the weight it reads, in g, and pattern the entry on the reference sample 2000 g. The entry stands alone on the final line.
510 g
